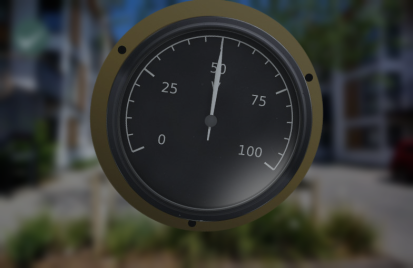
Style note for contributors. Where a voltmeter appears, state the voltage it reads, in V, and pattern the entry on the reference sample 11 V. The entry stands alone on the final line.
50 V
